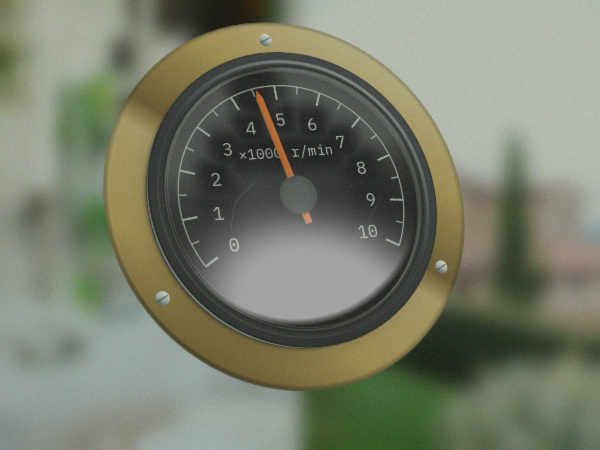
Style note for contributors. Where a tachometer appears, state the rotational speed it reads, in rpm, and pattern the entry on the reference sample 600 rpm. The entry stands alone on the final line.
4500 rpm
